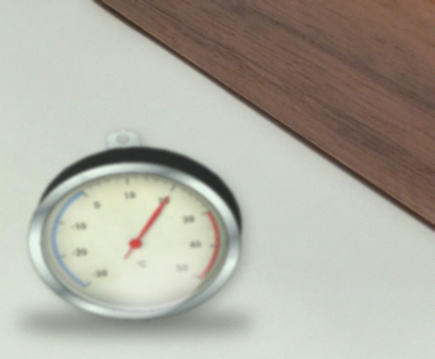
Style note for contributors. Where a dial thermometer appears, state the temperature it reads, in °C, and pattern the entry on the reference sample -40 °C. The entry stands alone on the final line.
20 °C
